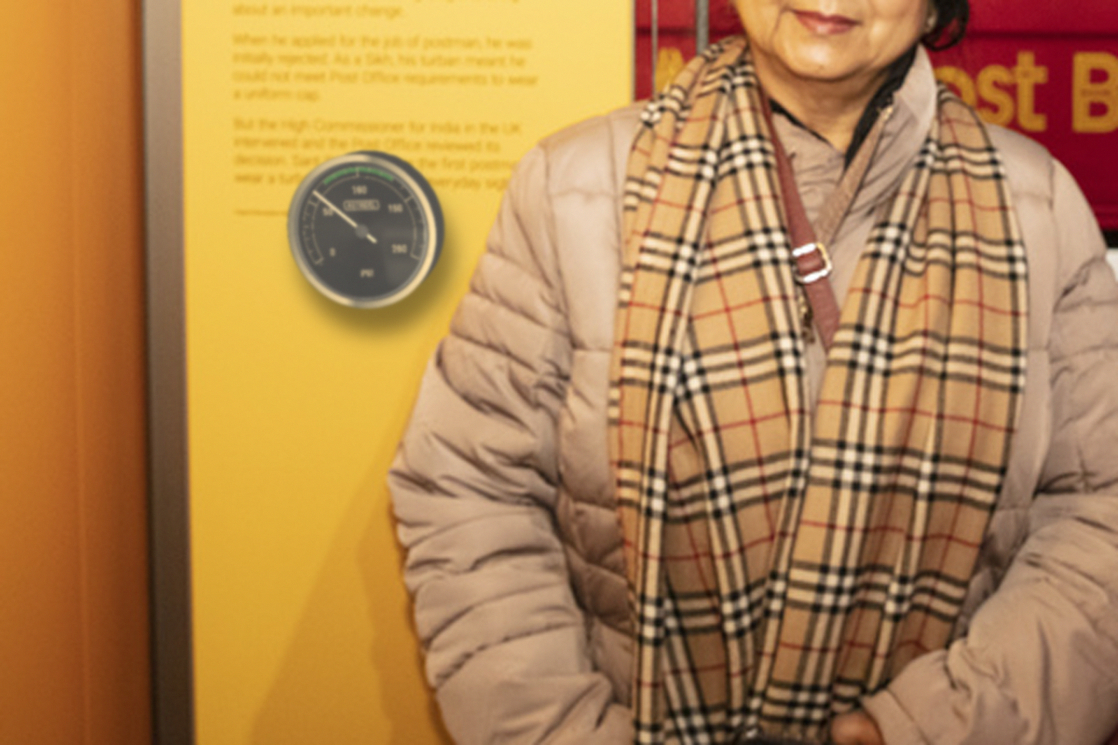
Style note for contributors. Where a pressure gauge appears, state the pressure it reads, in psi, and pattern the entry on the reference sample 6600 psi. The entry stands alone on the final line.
60 psi
